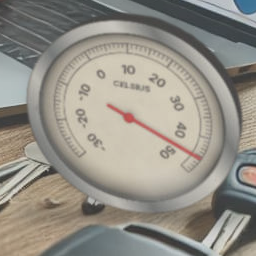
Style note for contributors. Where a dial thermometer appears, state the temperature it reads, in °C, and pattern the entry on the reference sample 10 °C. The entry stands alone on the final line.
45 °C
